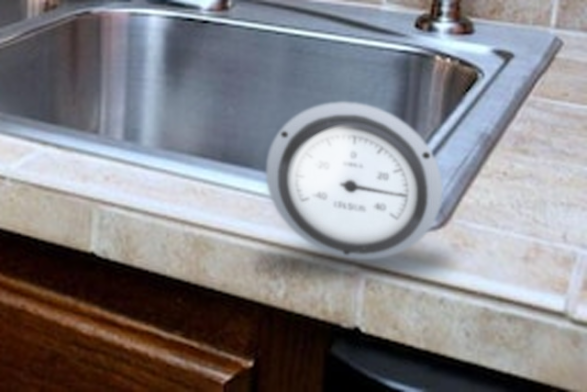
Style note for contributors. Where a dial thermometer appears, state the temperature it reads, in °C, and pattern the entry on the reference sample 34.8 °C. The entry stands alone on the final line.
30 °C
